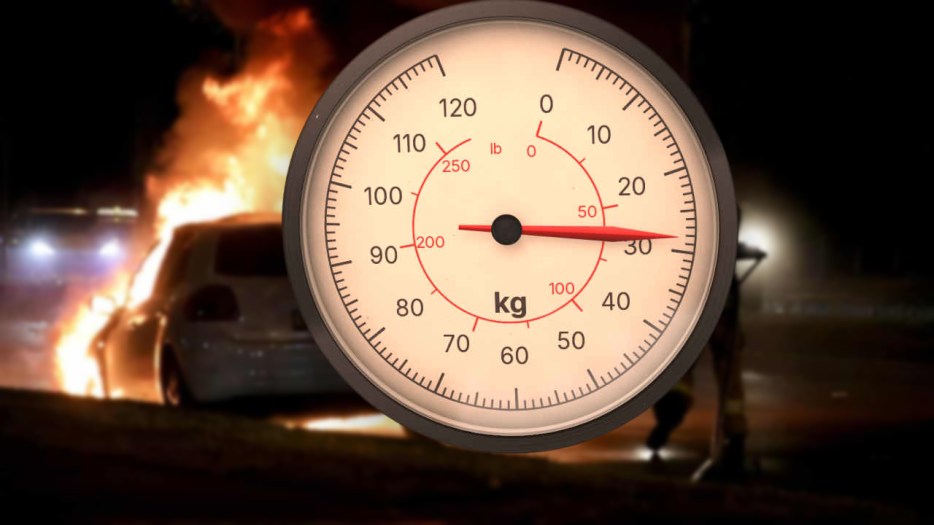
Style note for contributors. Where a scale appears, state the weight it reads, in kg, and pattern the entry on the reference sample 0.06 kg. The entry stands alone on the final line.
28 kg
